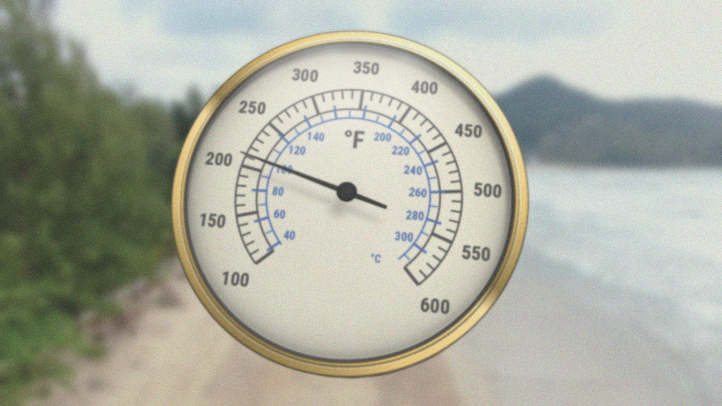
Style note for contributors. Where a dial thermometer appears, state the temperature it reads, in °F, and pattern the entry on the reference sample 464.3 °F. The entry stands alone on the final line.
210 °F
